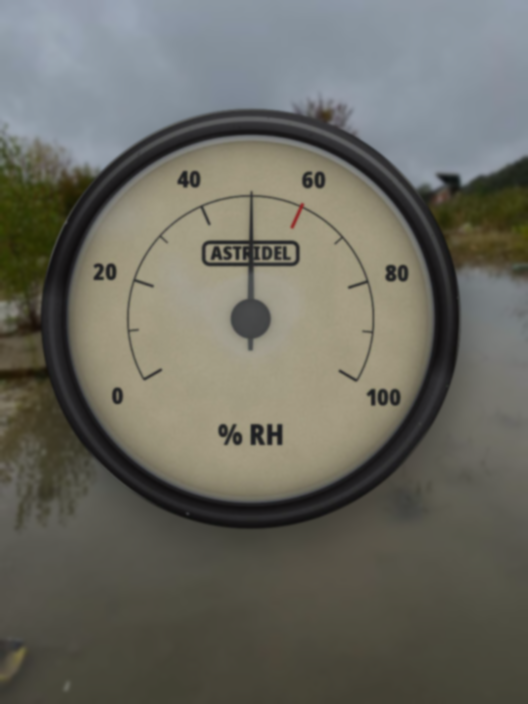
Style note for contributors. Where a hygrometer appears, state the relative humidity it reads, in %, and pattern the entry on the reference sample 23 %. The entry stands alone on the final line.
50 %
